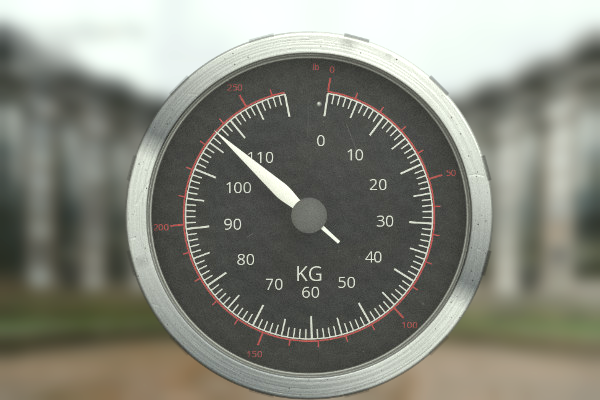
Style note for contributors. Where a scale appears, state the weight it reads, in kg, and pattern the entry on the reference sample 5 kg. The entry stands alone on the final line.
107 kg
